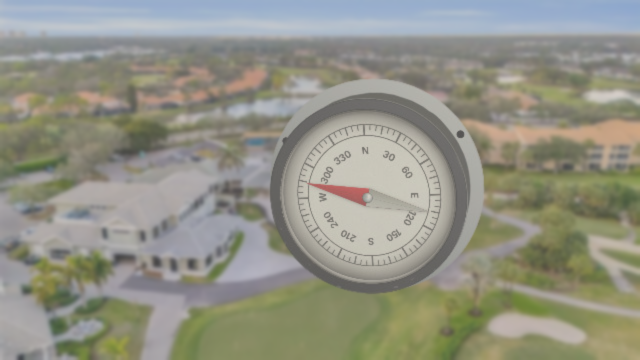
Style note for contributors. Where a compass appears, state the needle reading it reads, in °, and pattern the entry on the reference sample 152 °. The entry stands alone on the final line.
285 °
